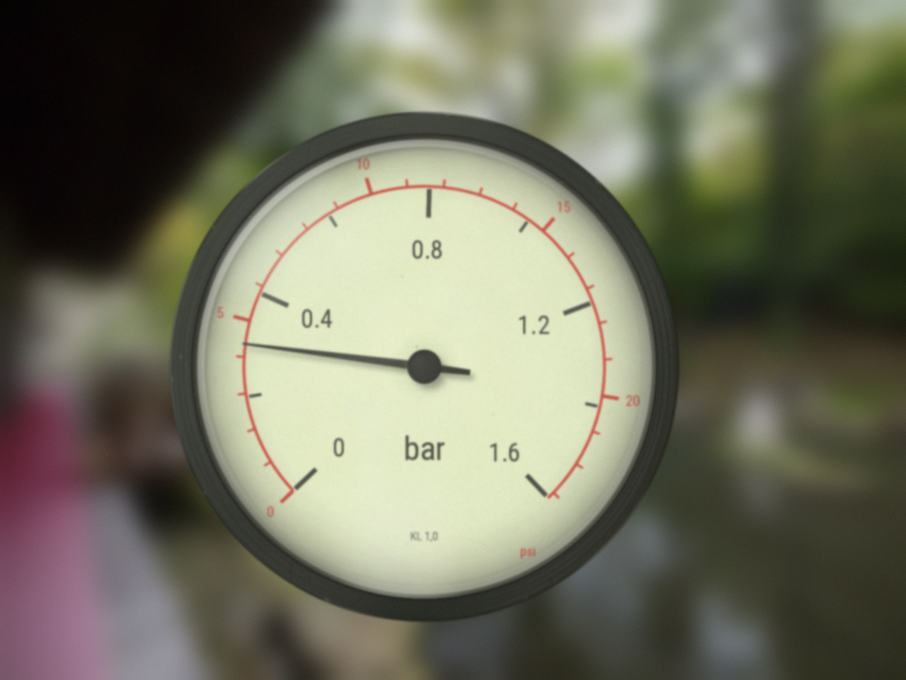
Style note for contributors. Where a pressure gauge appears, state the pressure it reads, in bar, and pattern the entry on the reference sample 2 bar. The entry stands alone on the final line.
0.3 bar
